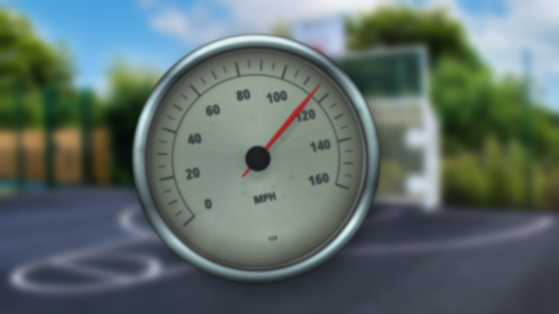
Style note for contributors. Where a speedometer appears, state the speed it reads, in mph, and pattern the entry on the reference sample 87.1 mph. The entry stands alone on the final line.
115 mph
